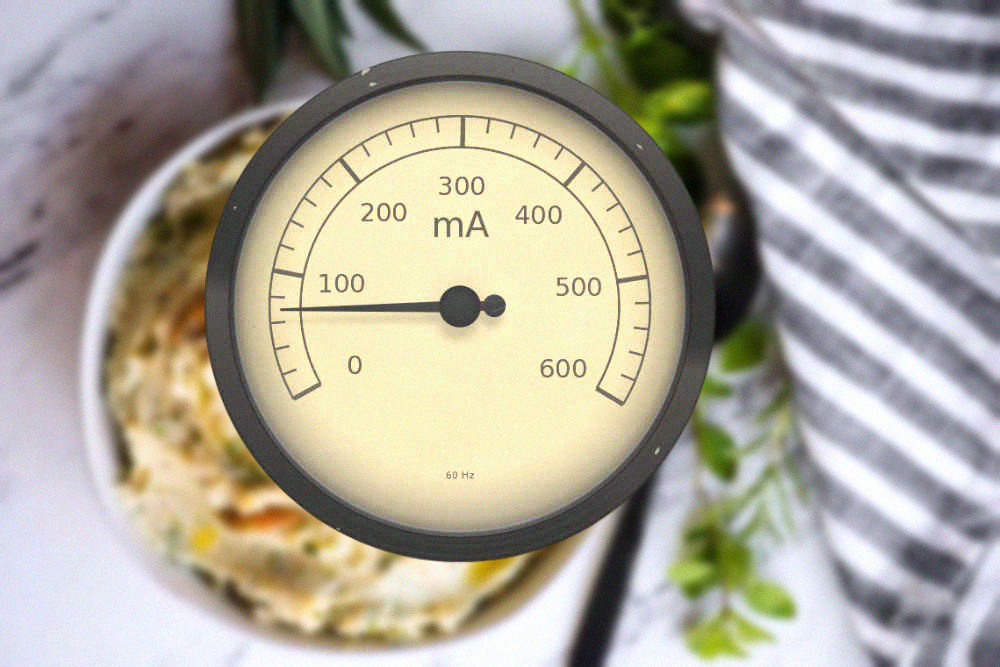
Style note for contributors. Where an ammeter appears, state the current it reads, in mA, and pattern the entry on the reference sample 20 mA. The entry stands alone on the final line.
70 mA
